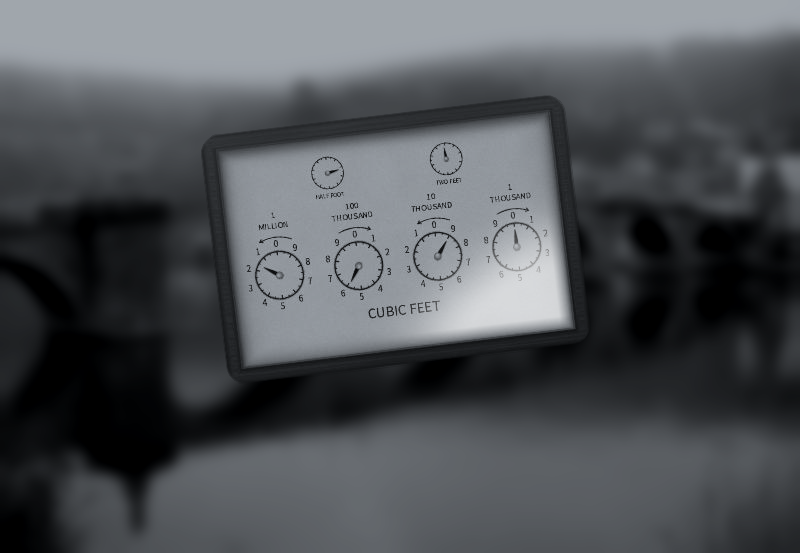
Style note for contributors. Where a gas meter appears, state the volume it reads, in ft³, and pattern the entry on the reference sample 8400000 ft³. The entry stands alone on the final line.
159000 ft³
